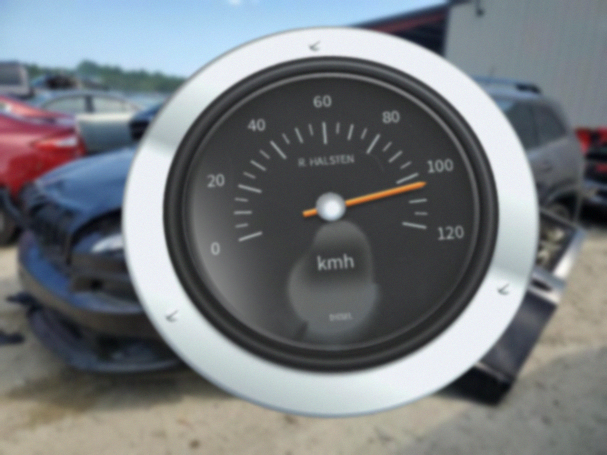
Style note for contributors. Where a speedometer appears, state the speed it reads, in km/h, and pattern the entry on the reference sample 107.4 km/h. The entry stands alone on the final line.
105 km/h
